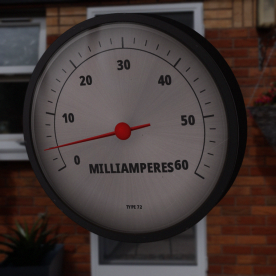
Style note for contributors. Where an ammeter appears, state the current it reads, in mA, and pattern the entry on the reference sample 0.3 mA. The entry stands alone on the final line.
4 mA
